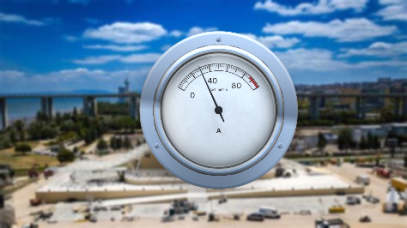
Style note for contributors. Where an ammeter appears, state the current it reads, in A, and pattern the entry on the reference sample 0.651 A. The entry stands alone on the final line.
30 A
